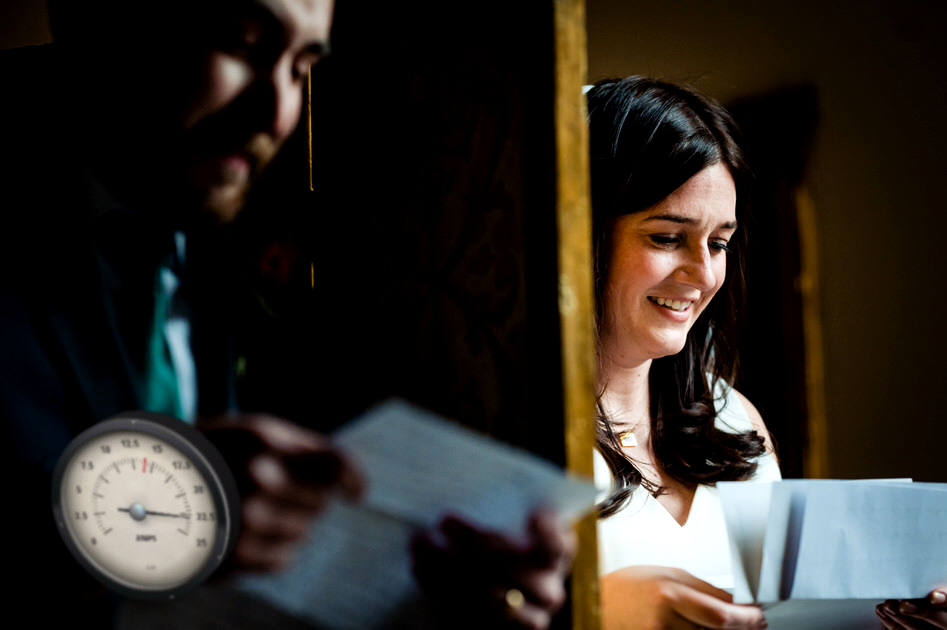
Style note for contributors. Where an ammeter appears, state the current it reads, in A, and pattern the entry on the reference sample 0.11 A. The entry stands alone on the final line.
22.5 A
